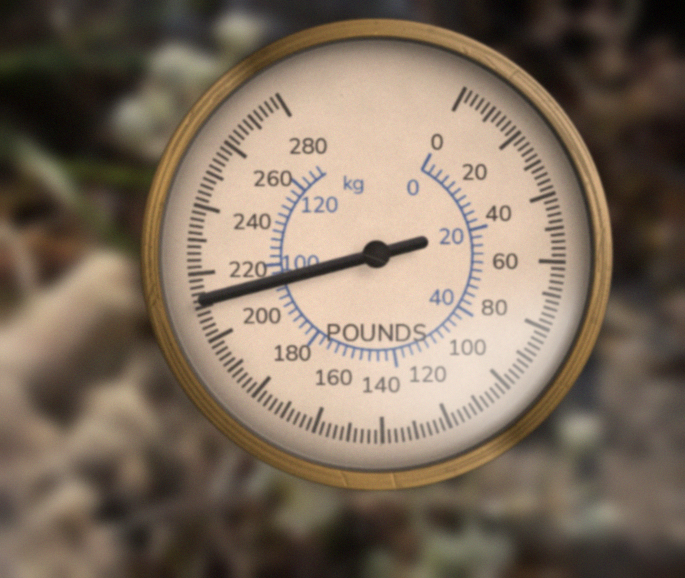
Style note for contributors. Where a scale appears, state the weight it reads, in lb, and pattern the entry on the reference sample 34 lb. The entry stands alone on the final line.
212 lb
